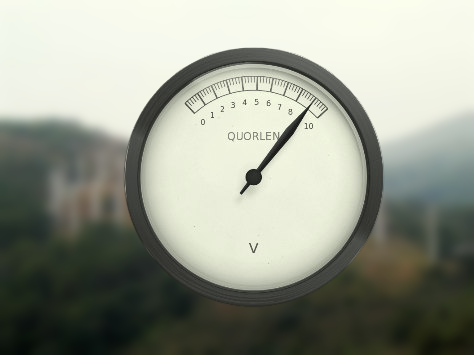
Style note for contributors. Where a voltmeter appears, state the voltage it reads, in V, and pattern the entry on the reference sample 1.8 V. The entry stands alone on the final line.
9 V
